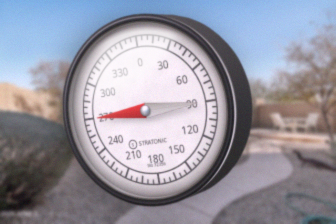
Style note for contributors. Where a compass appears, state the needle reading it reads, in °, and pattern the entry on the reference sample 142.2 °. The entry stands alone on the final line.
270 °
